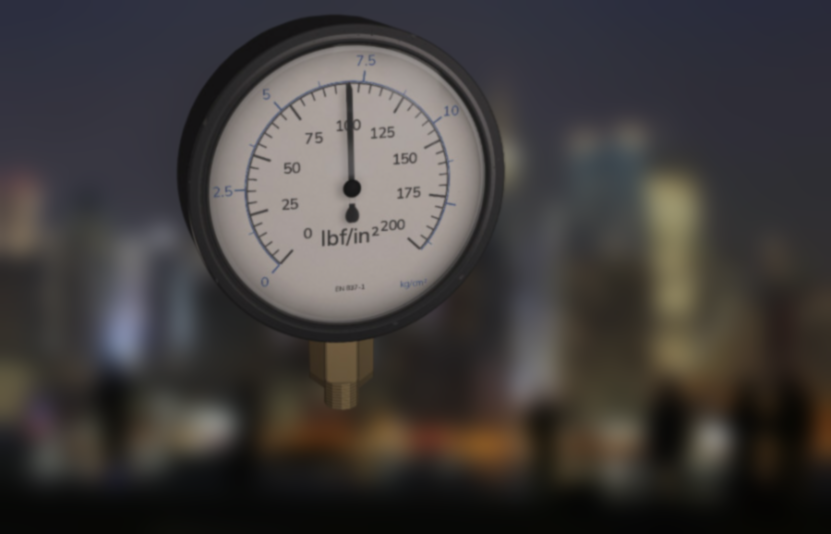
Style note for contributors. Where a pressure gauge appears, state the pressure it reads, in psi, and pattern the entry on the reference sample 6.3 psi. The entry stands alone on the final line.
100 psi
